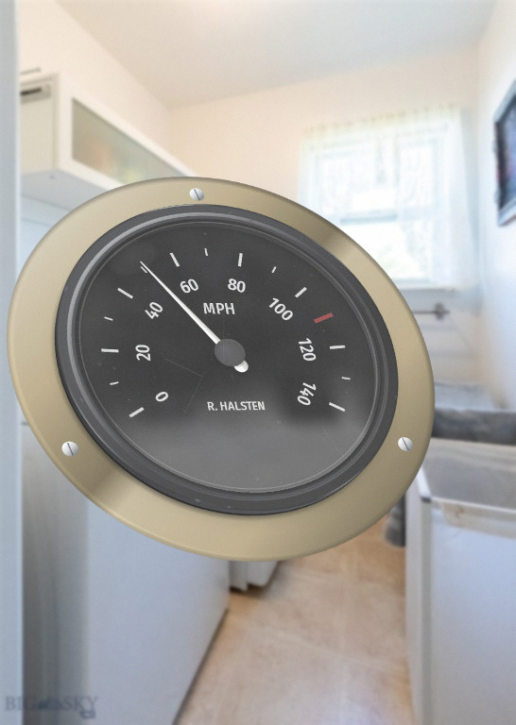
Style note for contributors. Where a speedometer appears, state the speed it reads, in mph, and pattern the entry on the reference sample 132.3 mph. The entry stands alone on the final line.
50 mph
